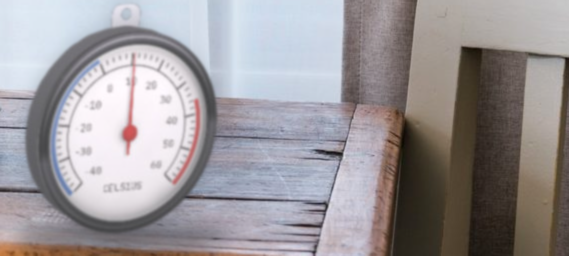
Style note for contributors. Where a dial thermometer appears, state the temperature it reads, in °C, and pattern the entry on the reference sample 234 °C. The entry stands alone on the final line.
10 °C
